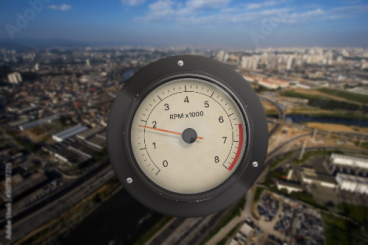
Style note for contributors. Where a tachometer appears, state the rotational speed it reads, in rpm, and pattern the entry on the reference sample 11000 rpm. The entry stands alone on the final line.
1800 rpm
